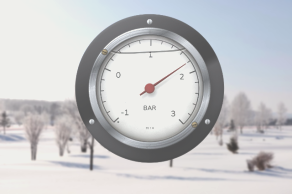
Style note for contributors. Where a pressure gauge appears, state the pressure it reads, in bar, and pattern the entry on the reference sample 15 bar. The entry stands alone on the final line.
1.8 bar
